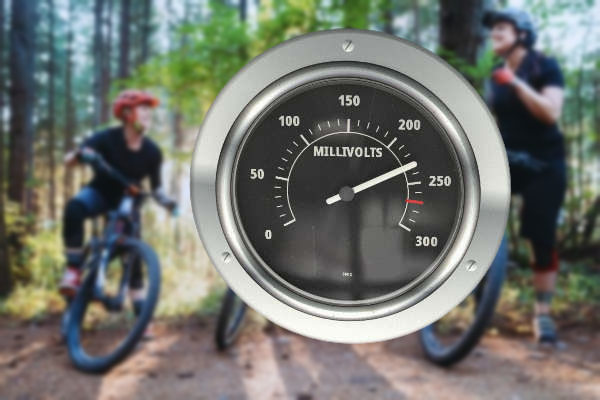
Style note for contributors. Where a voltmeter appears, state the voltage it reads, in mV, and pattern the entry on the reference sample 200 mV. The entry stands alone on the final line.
230 mV
